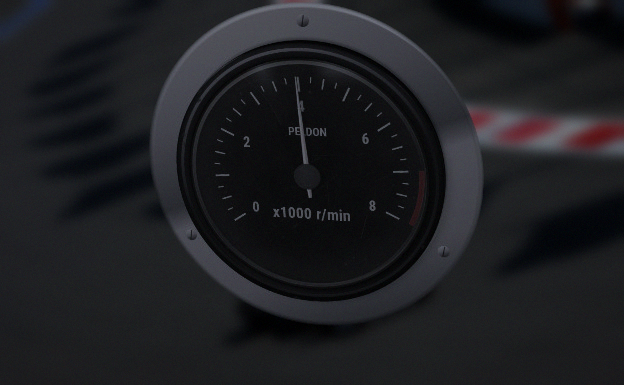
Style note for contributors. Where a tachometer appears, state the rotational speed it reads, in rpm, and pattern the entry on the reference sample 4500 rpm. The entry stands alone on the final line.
4000 rpm
